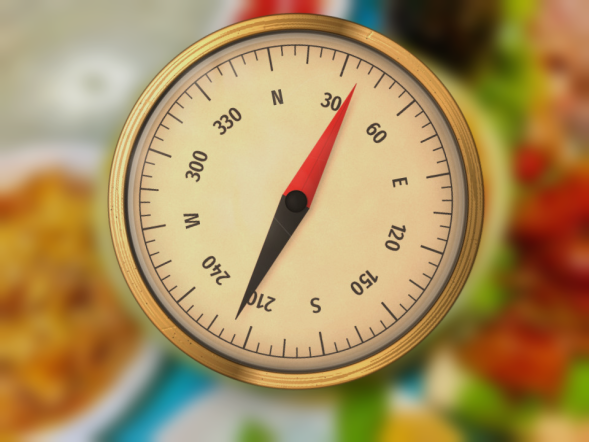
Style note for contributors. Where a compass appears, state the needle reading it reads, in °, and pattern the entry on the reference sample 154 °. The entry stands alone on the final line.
37.5 °
